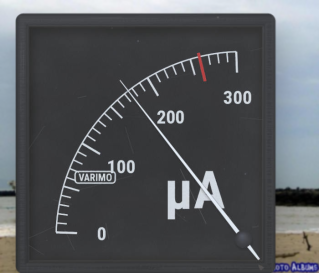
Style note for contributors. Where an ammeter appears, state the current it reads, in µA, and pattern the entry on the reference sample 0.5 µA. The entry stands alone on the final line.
175 µA
